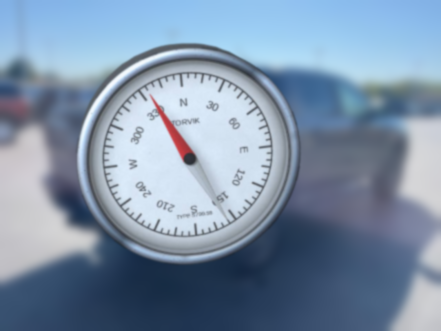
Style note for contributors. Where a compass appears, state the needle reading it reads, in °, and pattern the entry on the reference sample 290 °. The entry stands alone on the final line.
335 °
